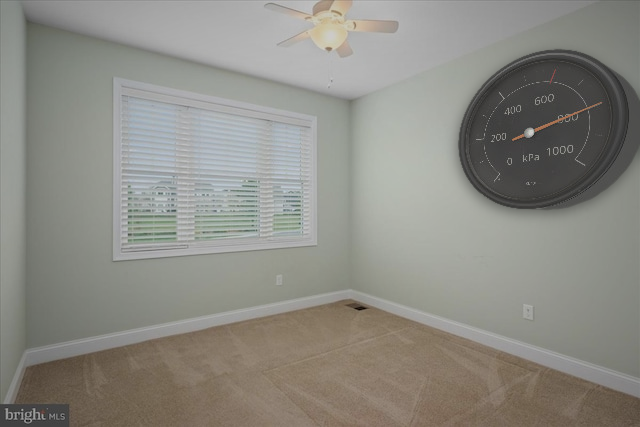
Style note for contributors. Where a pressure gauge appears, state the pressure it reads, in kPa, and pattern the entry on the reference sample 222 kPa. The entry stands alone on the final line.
800 kPa
